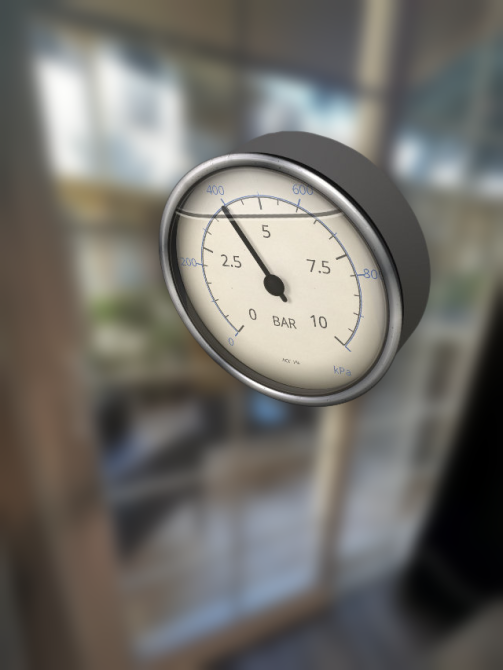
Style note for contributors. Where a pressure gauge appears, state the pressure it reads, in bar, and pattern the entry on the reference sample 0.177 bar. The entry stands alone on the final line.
4 bar
